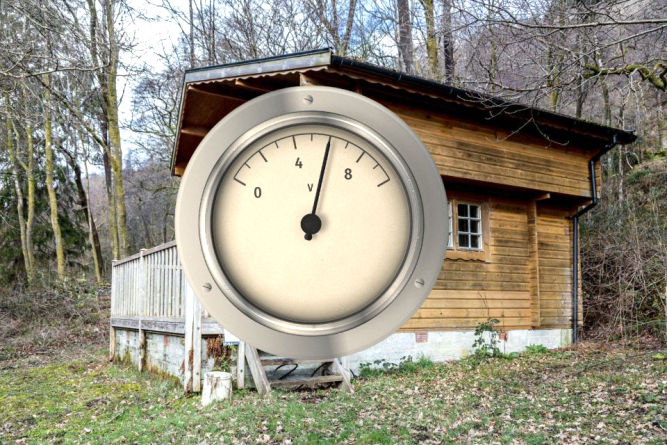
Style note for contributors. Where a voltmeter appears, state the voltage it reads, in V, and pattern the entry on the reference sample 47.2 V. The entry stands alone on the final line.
6 V
